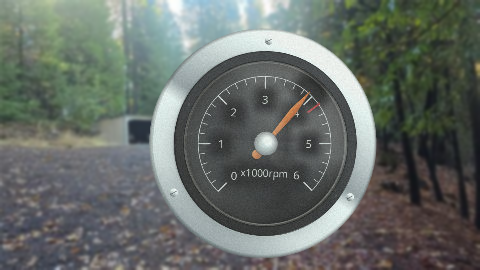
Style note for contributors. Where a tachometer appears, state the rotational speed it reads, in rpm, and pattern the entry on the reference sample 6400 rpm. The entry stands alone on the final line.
3900 rpm
